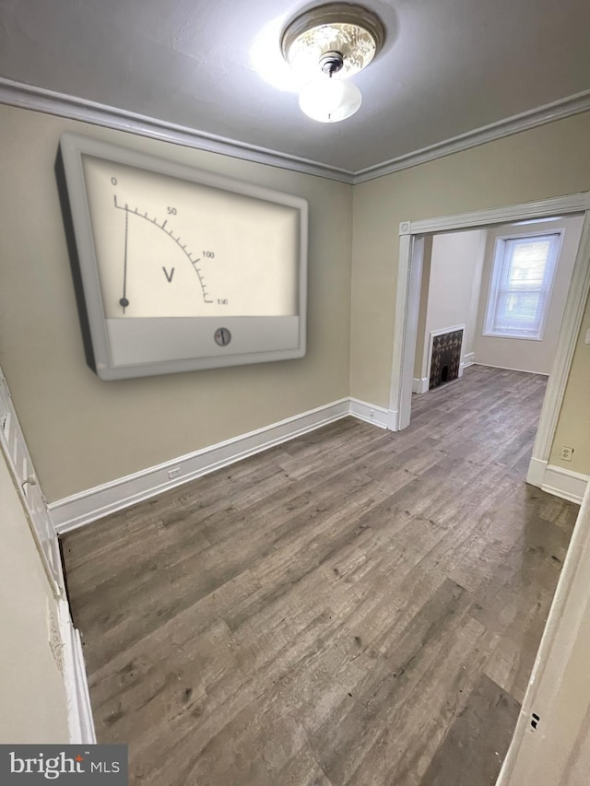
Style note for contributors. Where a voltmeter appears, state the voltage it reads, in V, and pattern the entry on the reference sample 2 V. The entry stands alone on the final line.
10 V
